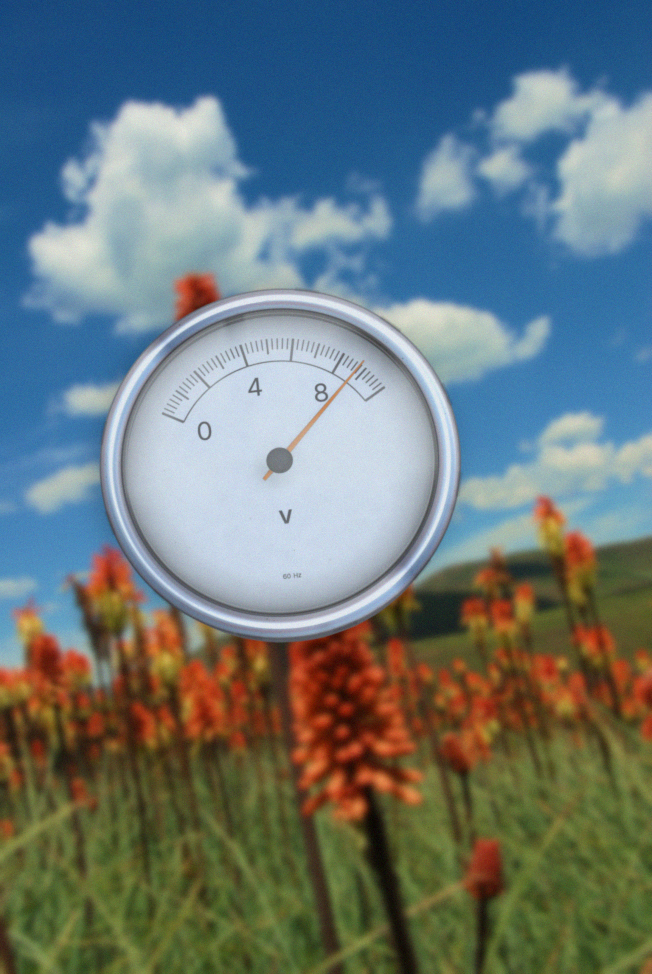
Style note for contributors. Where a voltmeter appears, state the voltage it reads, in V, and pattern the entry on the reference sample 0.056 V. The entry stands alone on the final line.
8.8 V
